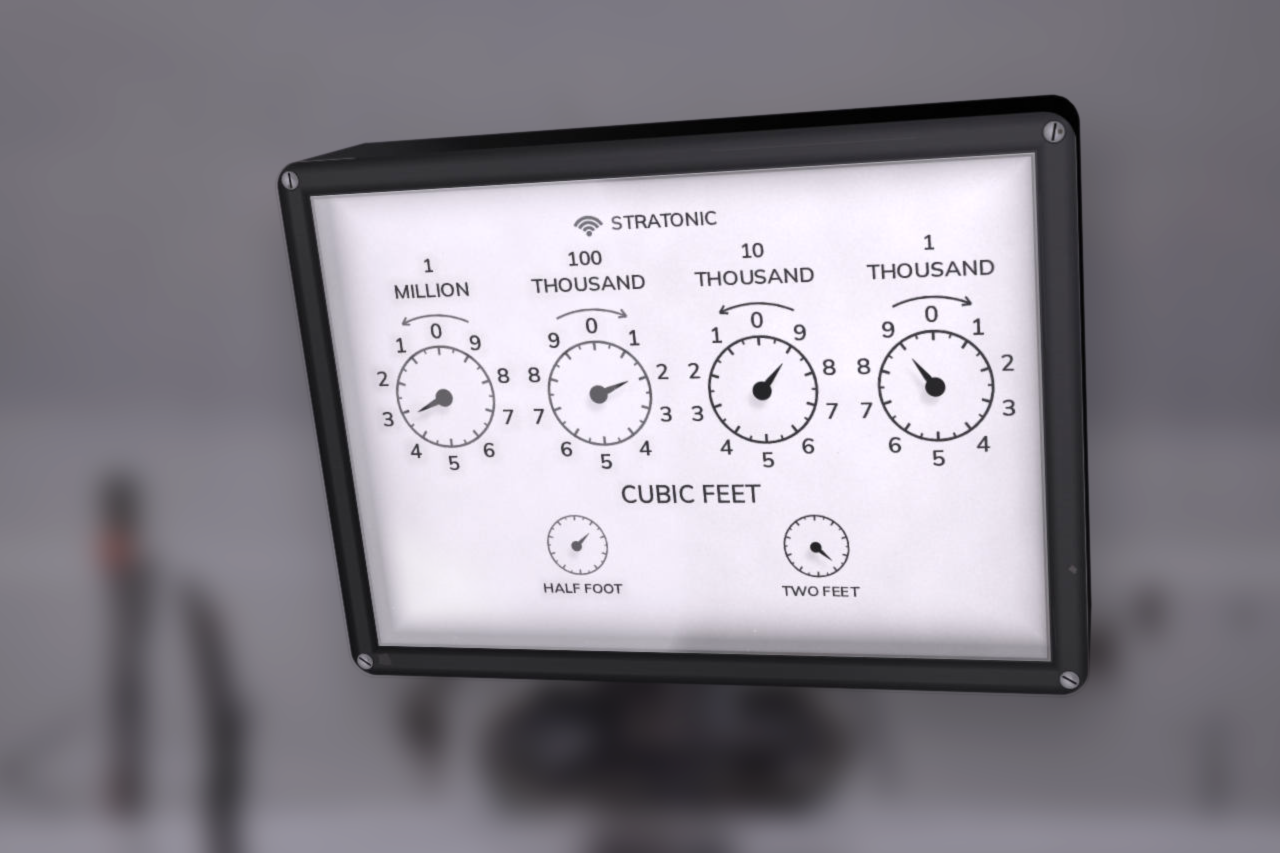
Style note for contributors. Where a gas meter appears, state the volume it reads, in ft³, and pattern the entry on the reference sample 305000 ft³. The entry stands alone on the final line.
318900 ft³
